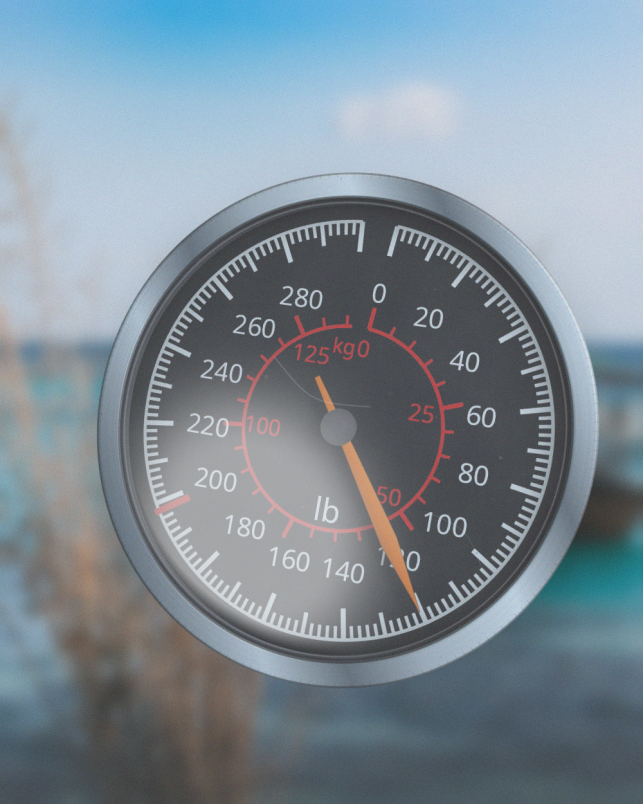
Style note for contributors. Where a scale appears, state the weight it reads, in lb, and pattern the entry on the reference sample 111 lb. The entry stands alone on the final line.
120 lb
